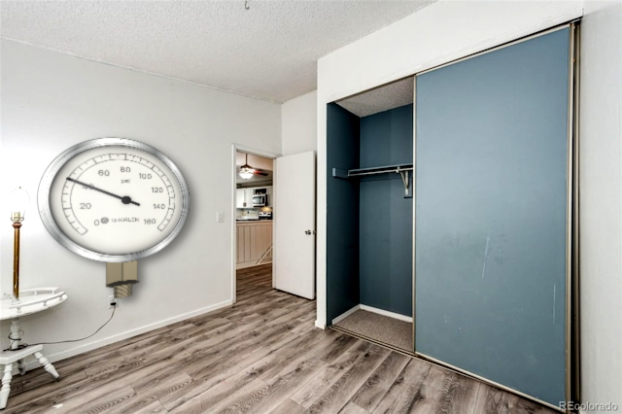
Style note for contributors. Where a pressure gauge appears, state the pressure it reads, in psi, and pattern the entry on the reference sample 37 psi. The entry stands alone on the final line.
40 psi
